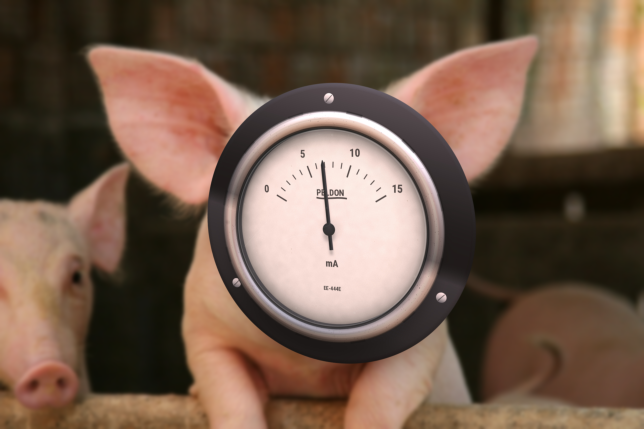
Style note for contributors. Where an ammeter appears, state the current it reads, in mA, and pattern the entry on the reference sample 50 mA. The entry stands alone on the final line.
7 mA
